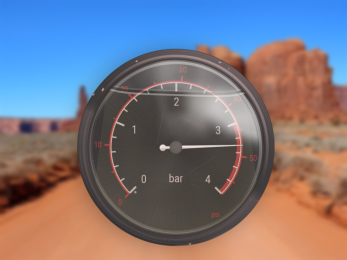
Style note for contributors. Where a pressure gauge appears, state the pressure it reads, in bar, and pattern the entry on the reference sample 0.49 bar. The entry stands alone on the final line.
3.3 bar
